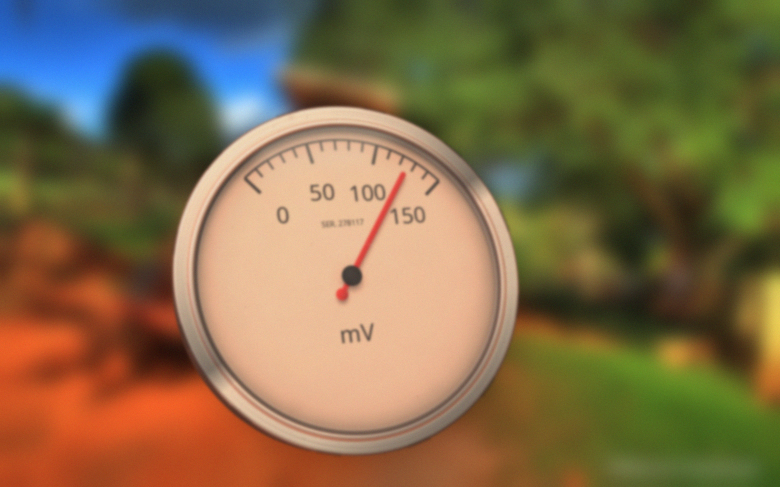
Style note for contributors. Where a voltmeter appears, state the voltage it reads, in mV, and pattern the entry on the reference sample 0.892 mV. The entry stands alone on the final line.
125 mV
